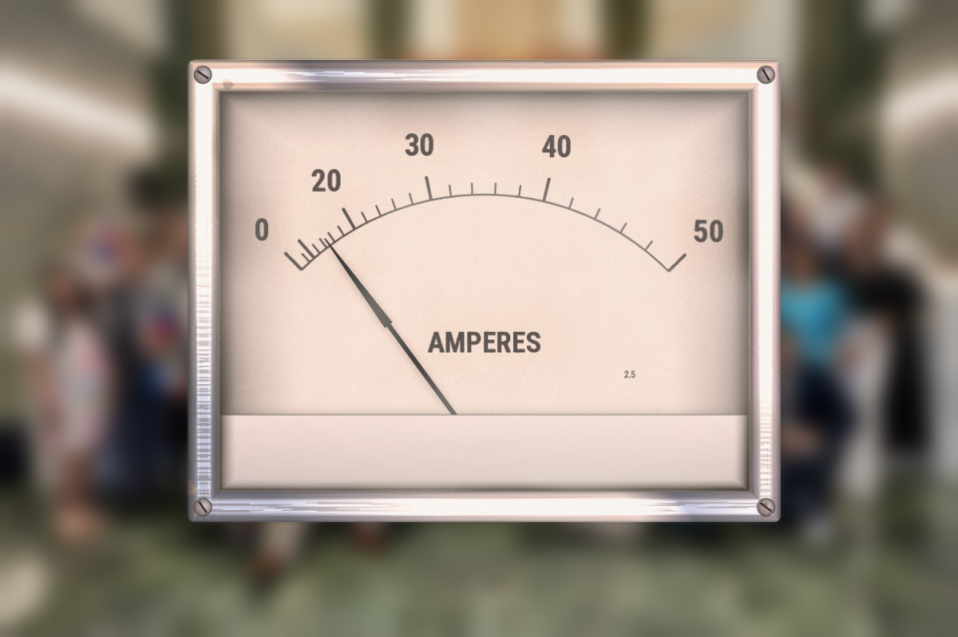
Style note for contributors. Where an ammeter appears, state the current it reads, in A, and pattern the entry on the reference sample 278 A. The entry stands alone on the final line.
15 A
